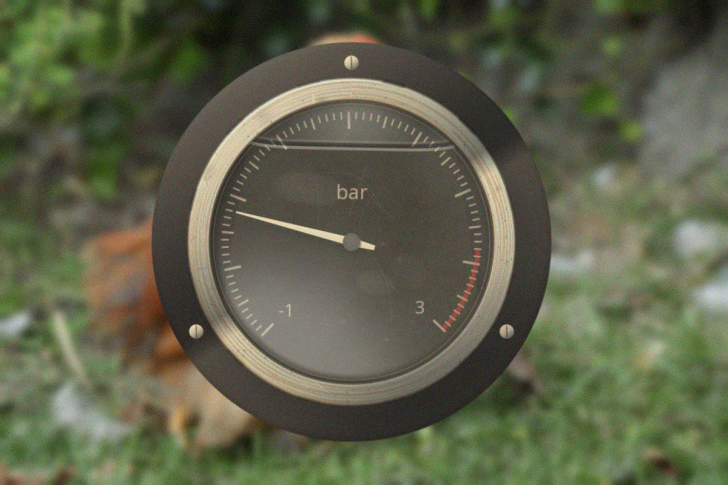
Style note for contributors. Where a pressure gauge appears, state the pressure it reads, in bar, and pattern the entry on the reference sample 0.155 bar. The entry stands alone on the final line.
-0.1 bar
